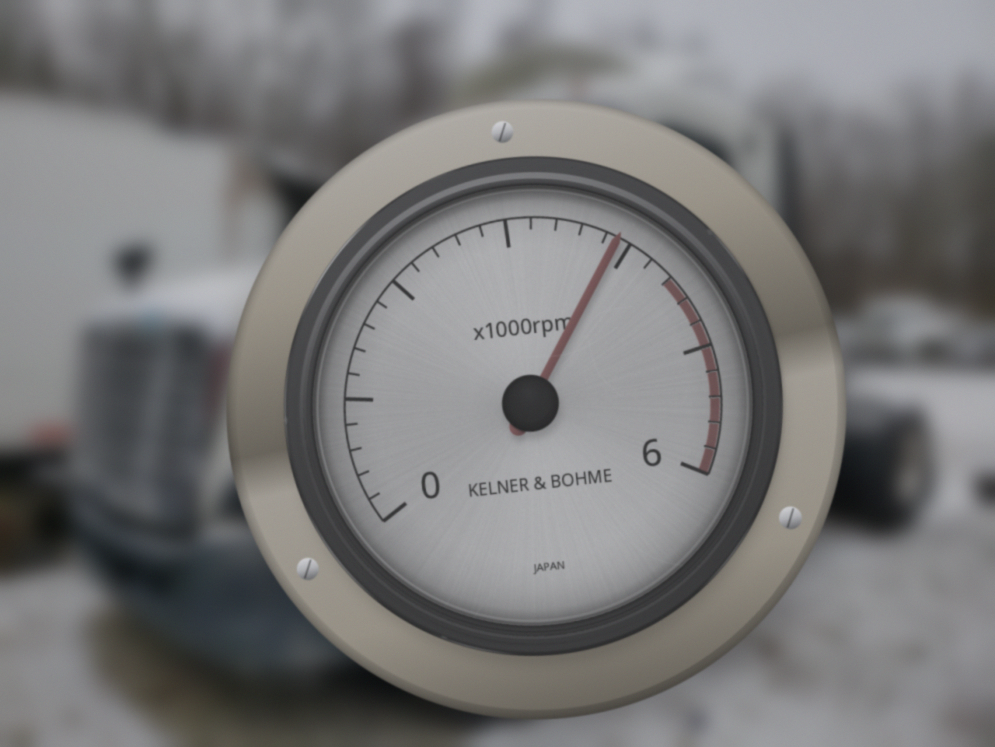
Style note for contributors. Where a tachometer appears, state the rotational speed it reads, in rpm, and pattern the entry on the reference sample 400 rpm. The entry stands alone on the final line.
3900 rpm
